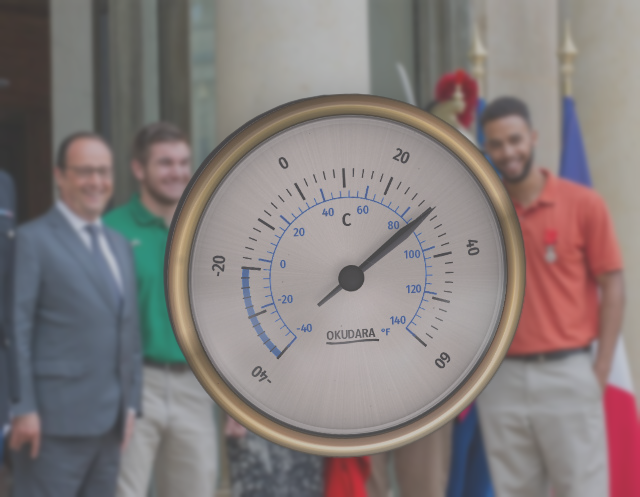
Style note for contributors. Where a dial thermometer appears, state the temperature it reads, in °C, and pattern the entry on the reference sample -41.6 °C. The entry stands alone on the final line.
30 °C
